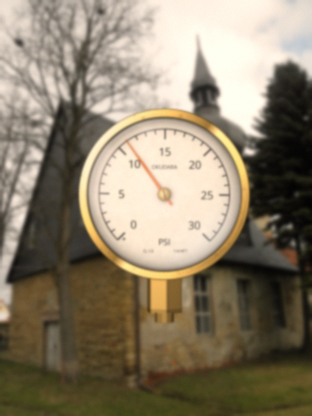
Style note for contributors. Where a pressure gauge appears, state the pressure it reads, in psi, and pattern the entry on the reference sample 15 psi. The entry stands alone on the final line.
11 psi
